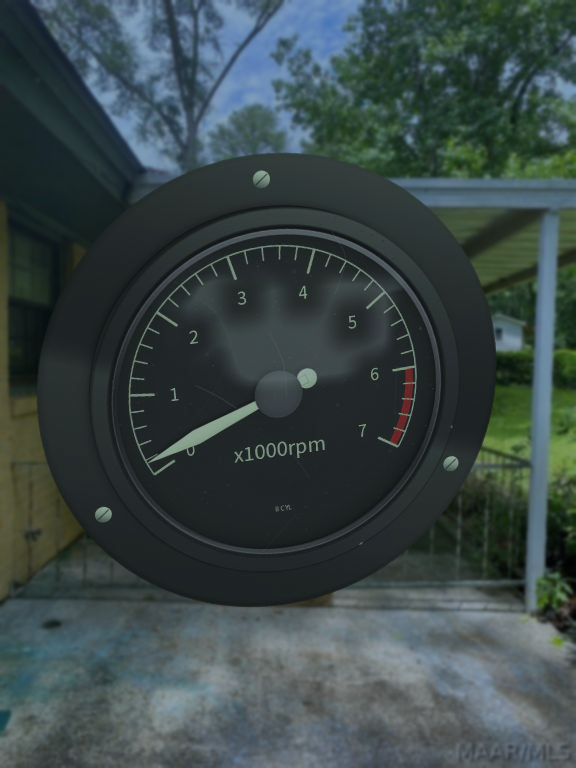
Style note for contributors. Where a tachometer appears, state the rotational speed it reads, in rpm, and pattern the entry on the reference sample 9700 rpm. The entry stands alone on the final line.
200 rpm
